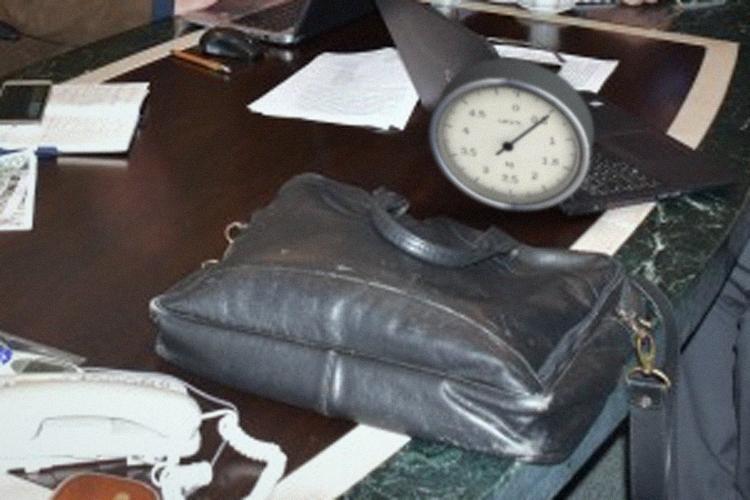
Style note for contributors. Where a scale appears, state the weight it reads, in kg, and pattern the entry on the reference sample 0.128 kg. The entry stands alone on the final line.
0.5 kg
